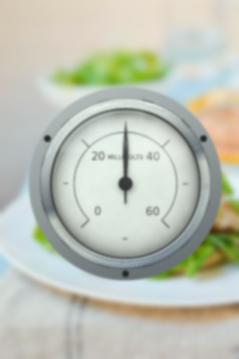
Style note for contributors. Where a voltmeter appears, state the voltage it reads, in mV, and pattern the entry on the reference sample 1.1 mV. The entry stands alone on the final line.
30 mV
